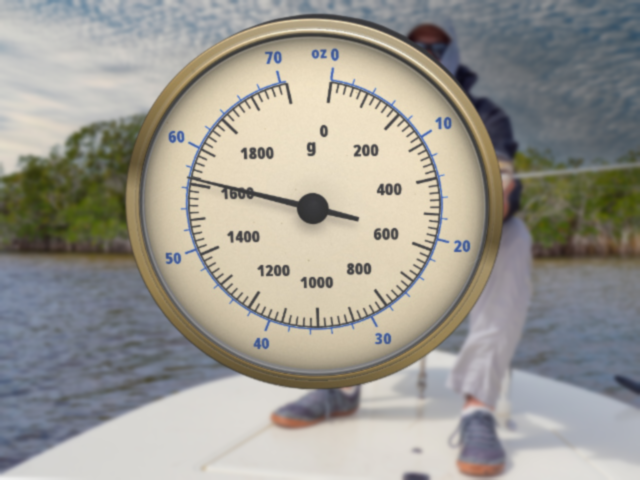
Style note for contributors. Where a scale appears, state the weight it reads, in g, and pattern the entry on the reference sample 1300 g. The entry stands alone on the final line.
1620 g
